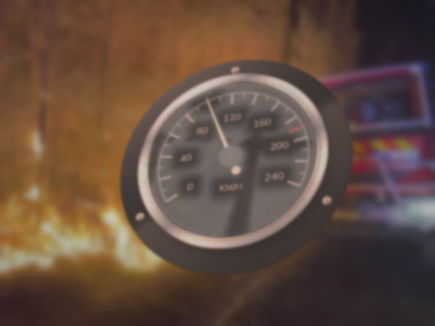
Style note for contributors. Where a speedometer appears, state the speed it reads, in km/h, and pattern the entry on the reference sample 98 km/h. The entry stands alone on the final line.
100 km/h
